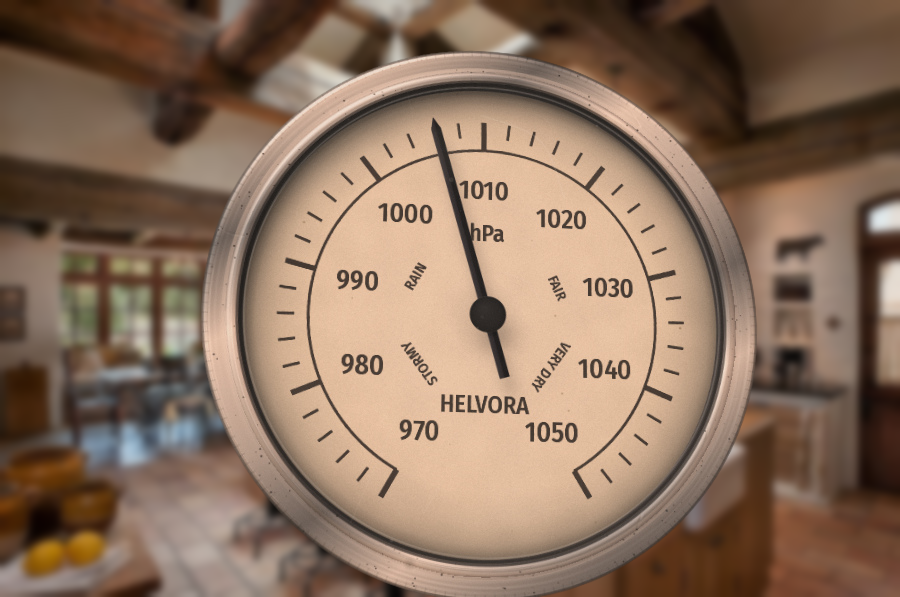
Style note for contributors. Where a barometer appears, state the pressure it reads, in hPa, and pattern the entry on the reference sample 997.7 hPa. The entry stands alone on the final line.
1006 hPa
